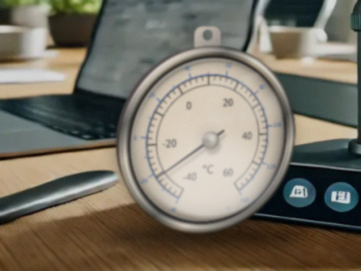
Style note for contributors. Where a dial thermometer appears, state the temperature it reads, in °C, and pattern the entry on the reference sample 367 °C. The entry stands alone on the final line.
-30 °C
